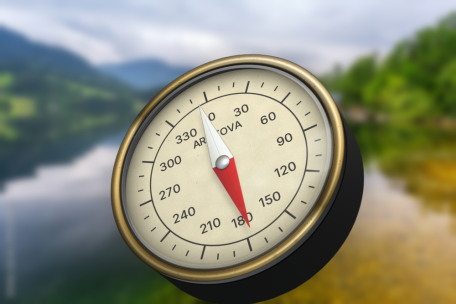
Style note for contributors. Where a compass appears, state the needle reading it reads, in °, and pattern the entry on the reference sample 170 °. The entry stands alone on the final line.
175 °
